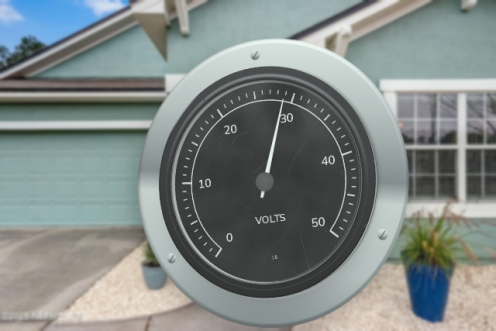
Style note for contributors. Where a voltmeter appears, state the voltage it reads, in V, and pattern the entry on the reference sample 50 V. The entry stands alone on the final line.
29 V
